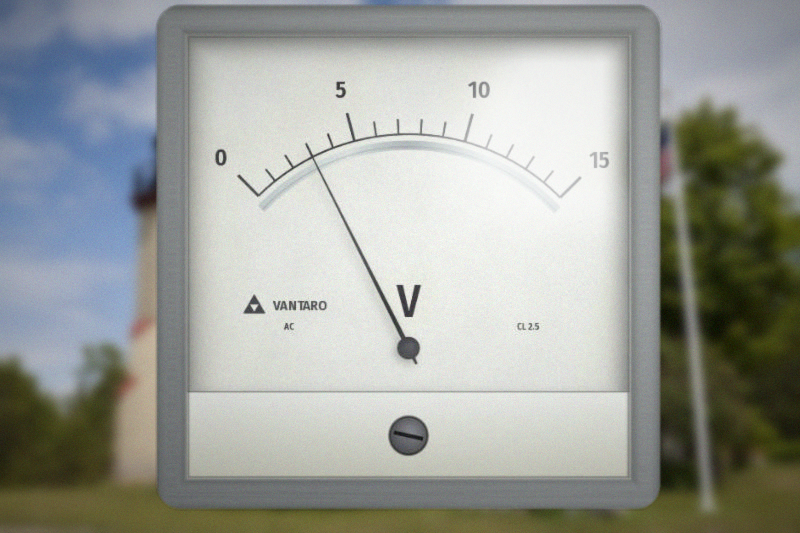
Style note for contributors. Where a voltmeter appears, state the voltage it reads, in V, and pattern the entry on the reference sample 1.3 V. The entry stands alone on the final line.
3 V
